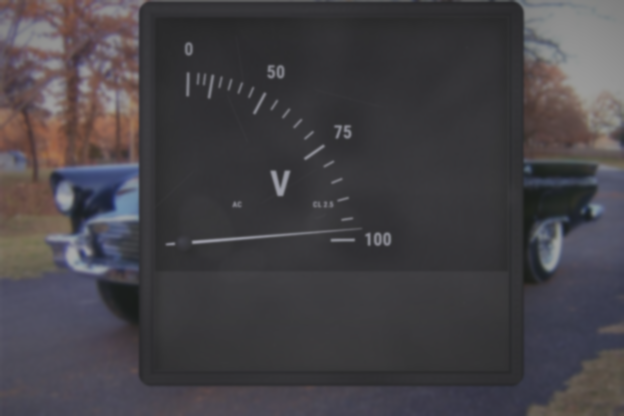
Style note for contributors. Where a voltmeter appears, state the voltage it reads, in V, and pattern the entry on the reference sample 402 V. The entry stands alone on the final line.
97.5 V
